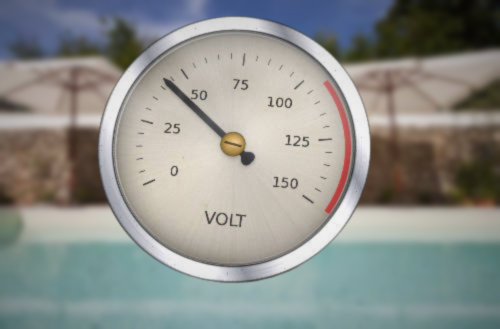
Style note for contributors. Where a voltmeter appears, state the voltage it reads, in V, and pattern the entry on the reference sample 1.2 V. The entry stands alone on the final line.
42.5 V
